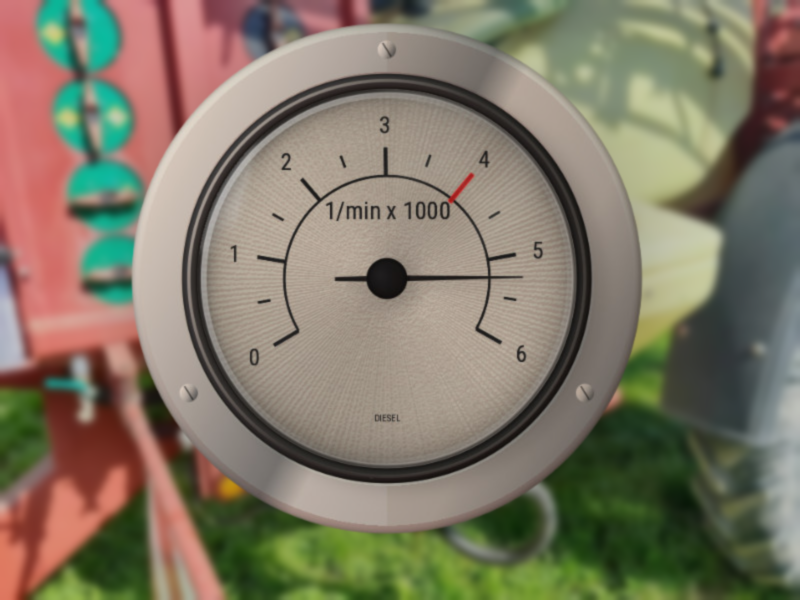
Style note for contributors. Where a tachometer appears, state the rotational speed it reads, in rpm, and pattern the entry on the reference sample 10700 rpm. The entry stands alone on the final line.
5250 rpm
